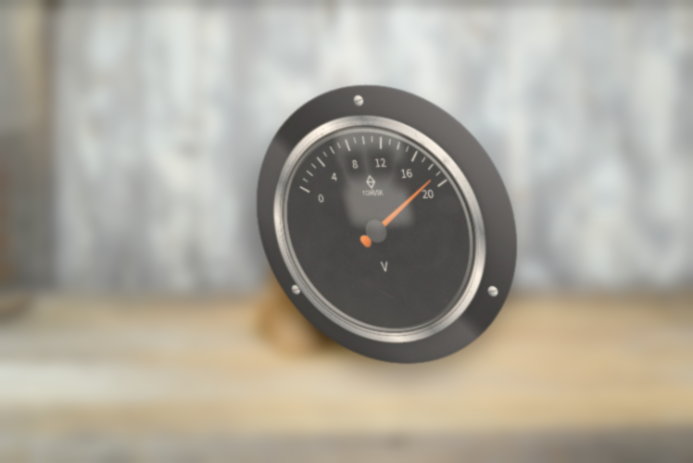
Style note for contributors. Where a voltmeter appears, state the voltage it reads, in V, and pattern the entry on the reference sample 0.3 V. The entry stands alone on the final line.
19 V
